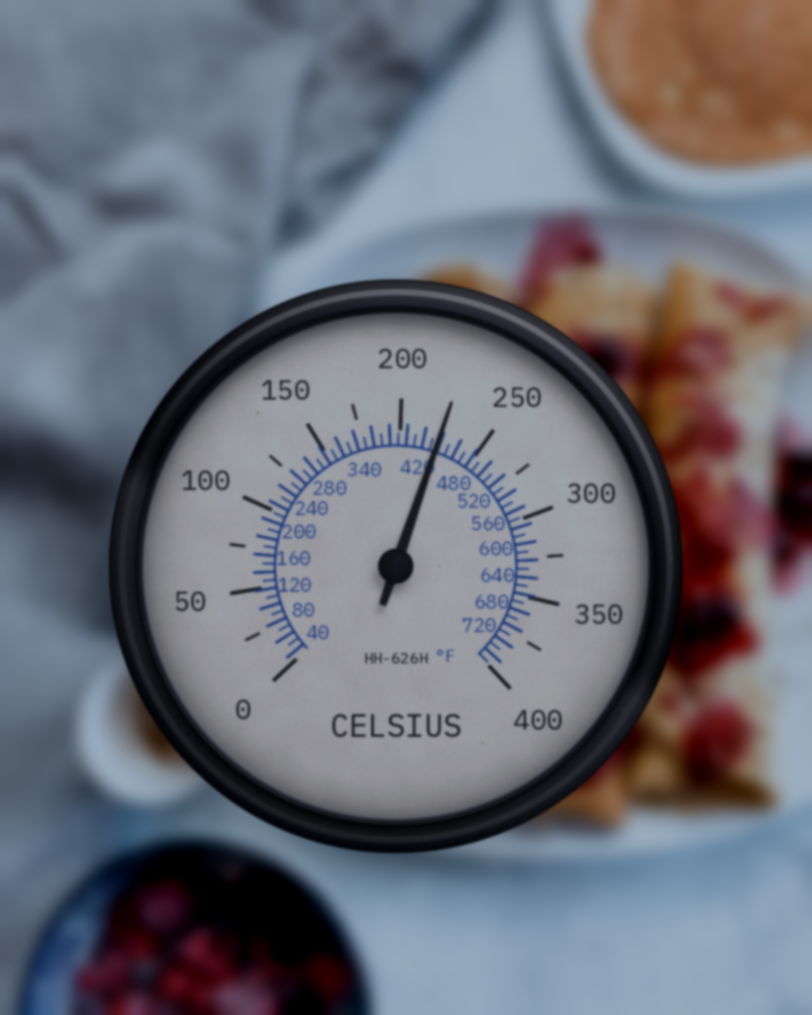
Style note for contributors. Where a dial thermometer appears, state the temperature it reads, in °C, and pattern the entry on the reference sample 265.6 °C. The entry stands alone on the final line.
225 °C
